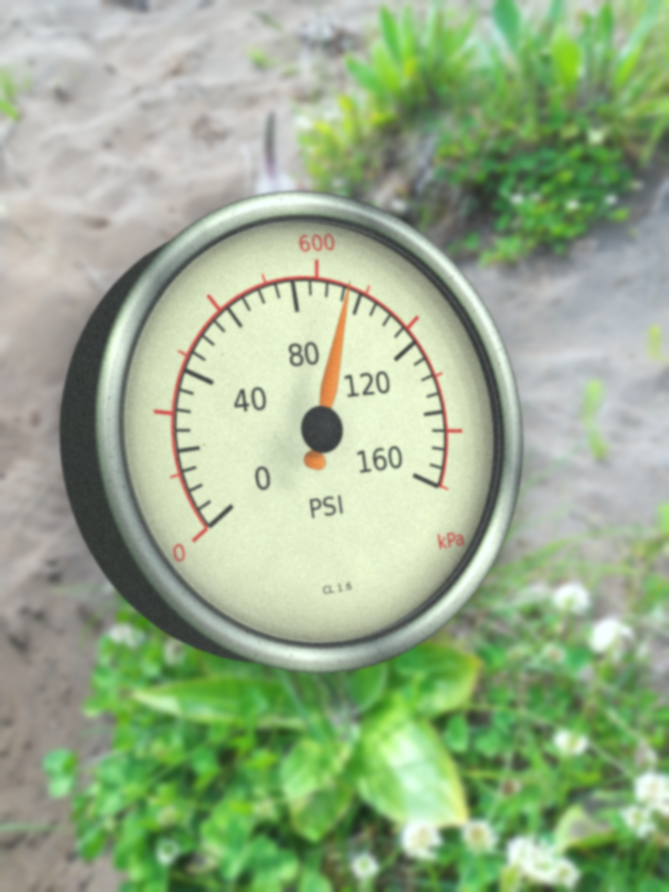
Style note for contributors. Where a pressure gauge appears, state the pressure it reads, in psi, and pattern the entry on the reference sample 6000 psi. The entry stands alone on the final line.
95 psi
